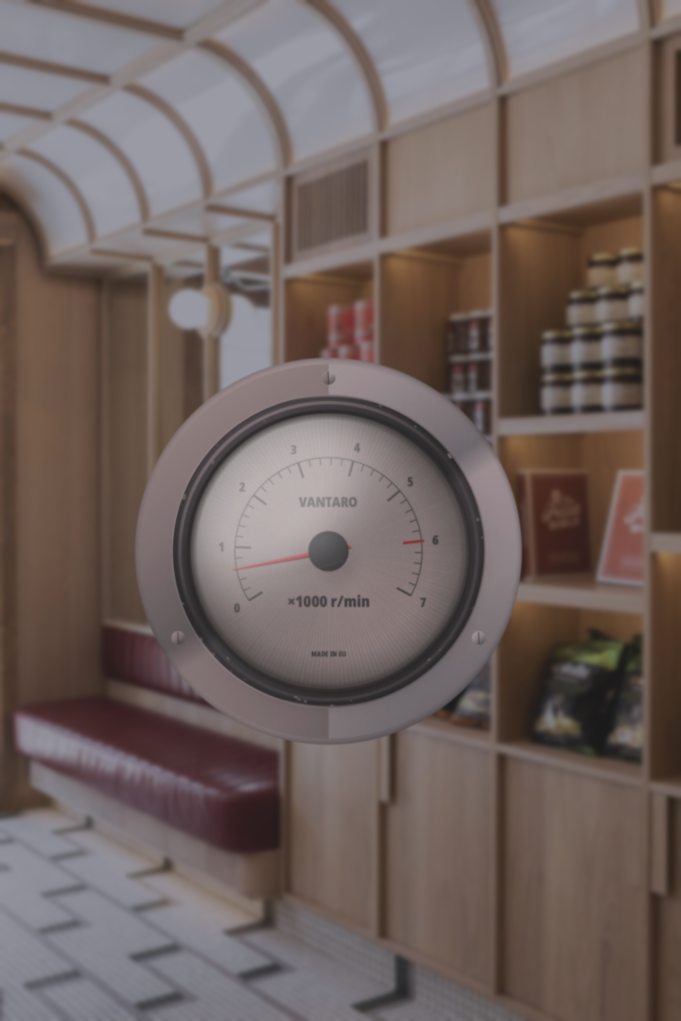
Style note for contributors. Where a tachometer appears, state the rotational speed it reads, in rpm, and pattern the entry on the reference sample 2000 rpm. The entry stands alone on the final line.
600 rpm
